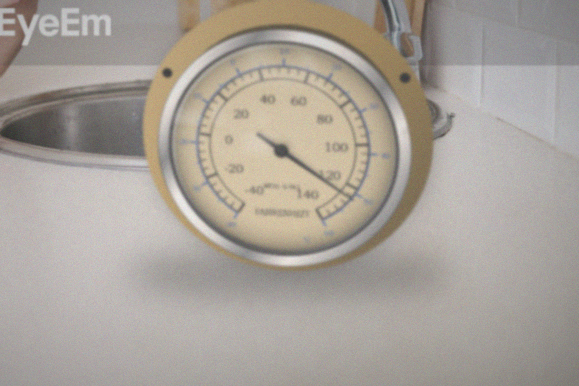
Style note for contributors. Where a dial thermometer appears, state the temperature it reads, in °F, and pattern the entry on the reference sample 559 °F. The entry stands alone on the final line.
124 °F
